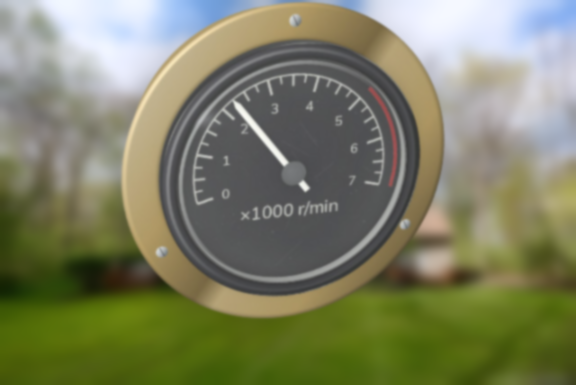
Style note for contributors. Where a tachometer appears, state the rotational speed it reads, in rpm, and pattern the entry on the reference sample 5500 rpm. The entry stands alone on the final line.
2250 rpm
